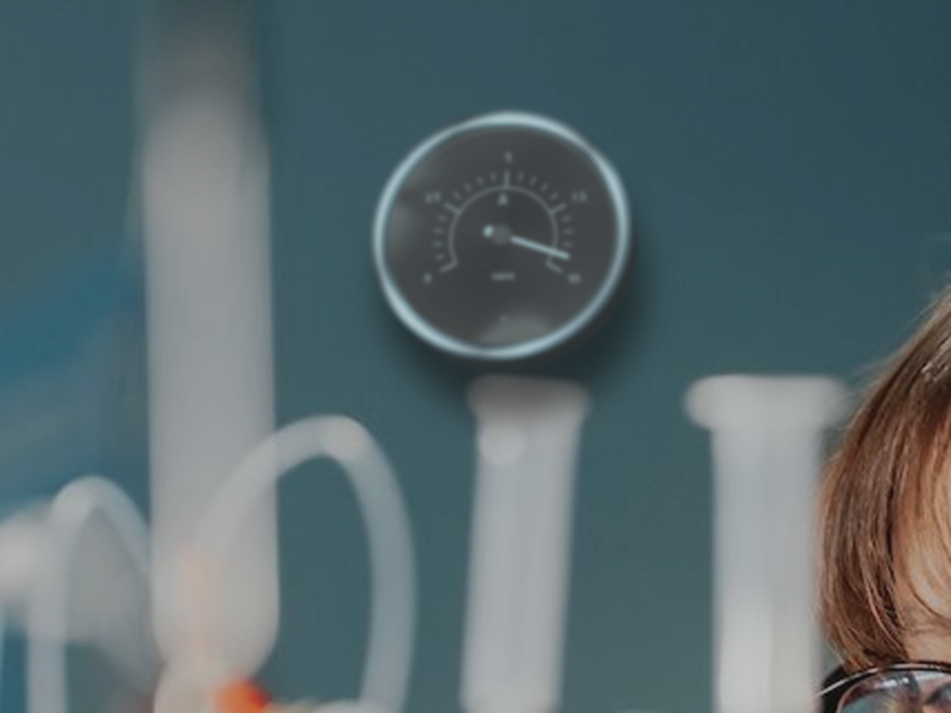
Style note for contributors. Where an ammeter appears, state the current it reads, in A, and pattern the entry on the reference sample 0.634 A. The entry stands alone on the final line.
9.5 A
